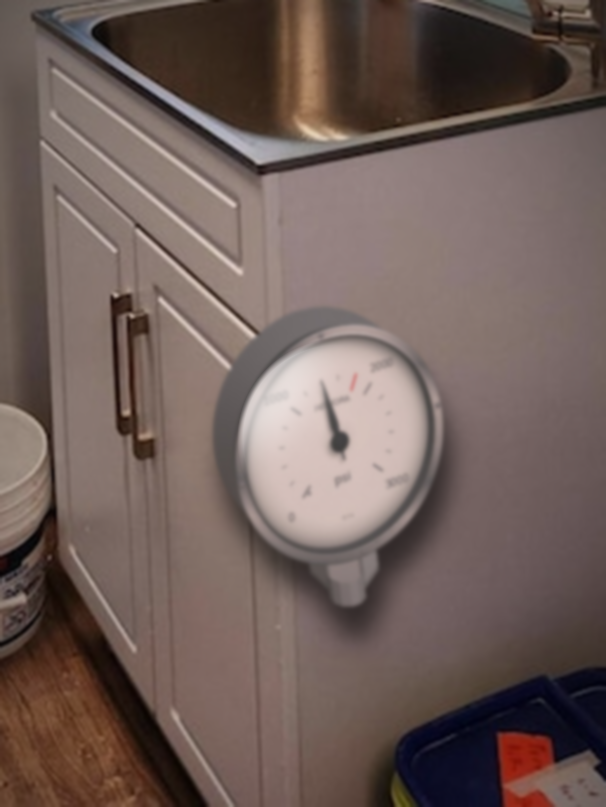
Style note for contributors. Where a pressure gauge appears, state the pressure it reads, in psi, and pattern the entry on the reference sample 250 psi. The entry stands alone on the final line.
1400 psi
